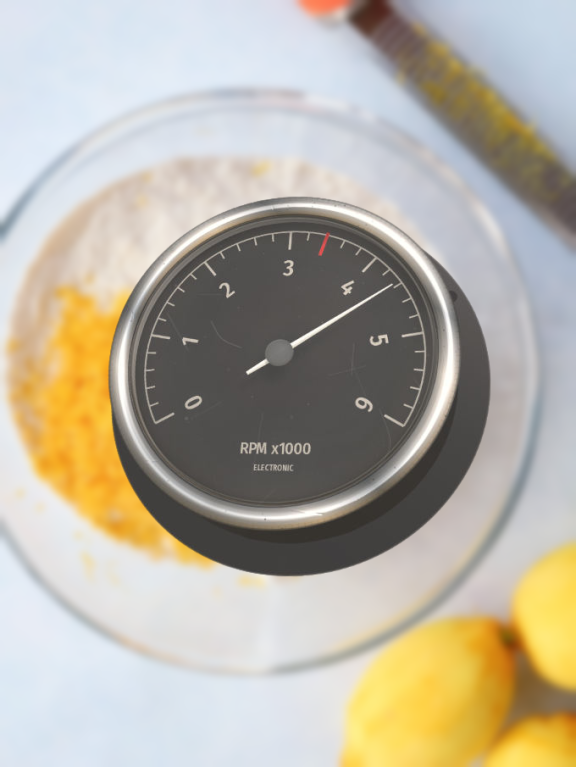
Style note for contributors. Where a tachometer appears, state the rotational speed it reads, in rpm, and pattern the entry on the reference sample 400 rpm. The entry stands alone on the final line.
4400 rpm
